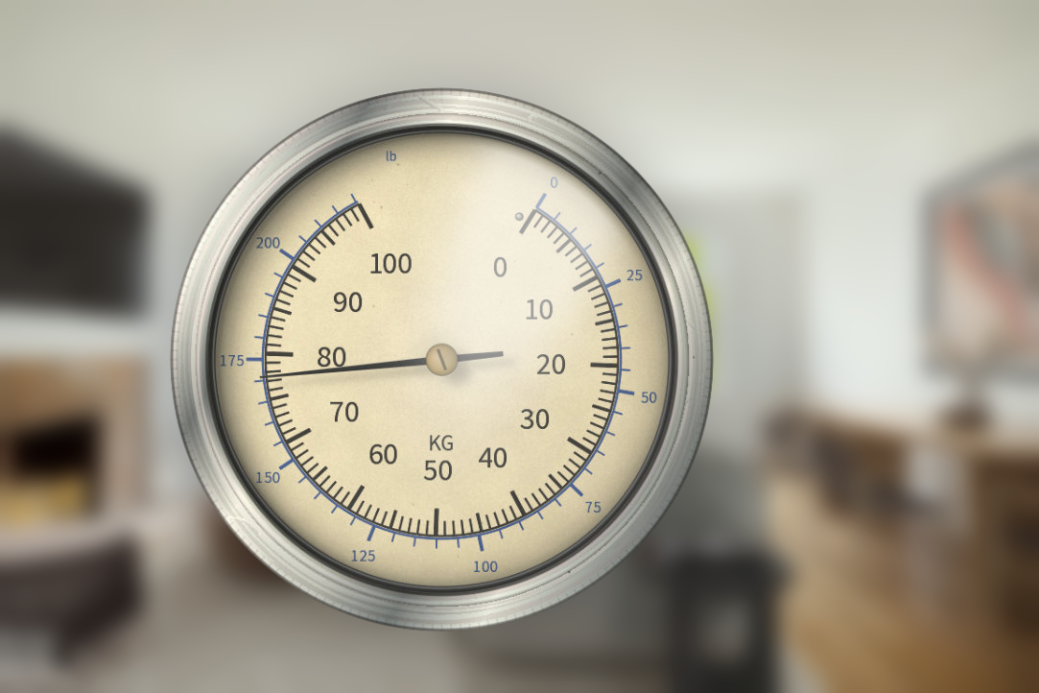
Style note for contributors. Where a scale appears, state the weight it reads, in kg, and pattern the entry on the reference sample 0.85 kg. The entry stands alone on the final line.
77.5 kg
